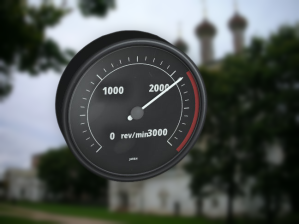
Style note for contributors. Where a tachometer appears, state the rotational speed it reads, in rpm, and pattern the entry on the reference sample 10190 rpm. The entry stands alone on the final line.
2100 rpm
